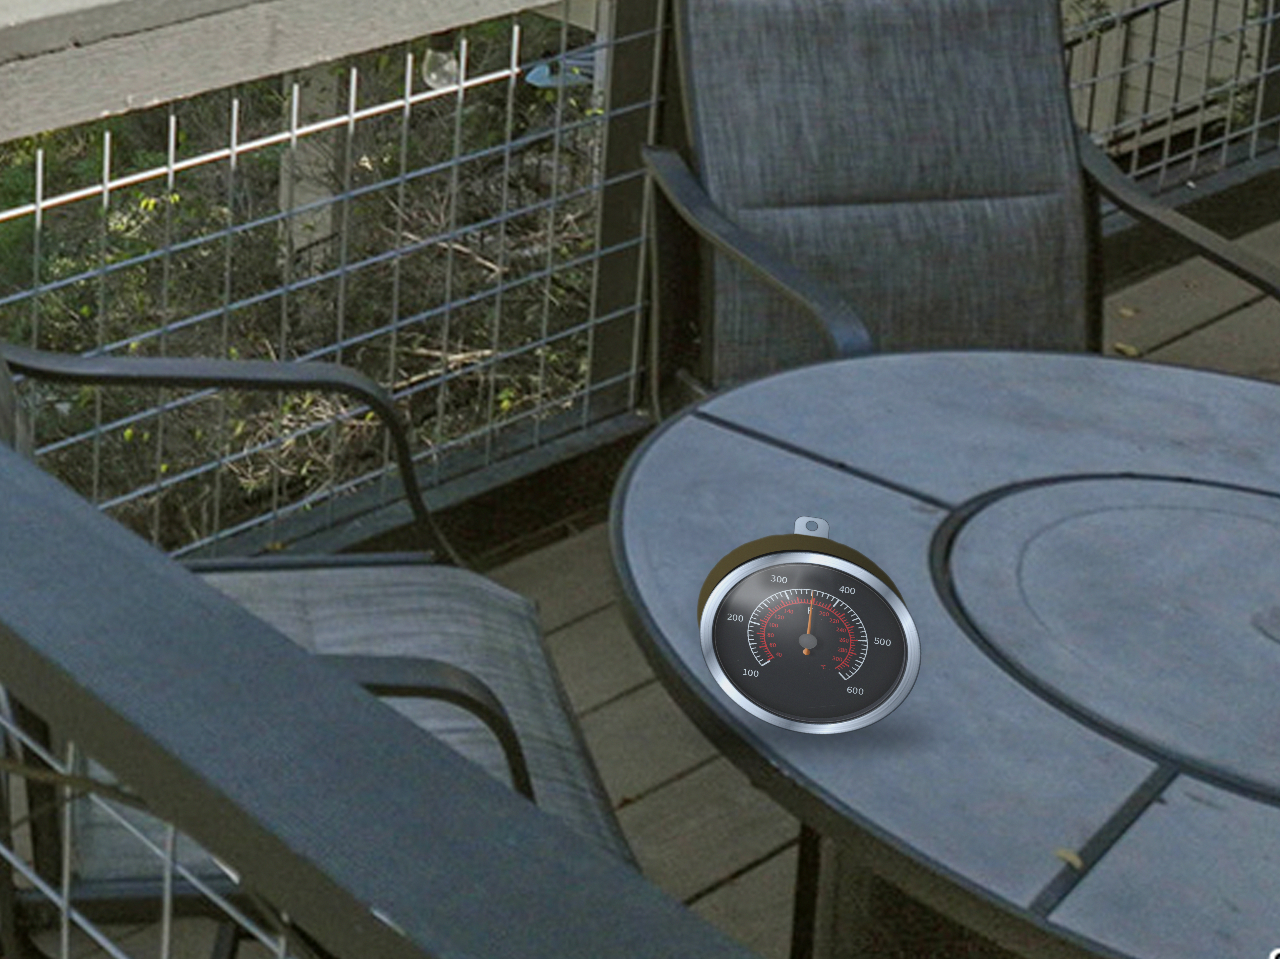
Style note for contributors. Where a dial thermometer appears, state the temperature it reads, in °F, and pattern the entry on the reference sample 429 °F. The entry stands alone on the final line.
350 °F
